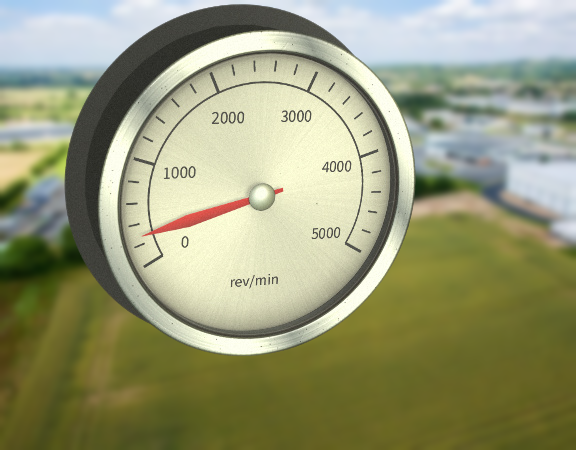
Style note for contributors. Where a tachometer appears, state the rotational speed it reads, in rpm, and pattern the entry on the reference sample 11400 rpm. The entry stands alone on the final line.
300 rpm
